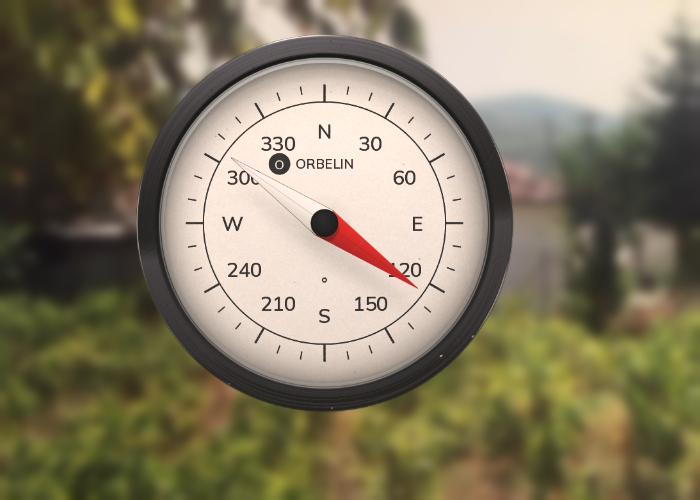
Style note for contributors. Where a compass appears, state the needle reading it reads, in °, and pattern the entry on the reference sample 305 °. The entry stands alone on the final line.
125 °
